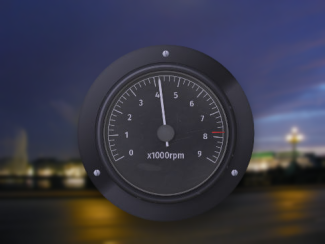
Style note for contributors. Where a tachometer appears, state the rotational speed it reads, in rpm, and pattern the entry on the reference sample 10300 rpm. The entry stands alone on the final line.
4200 rpm
